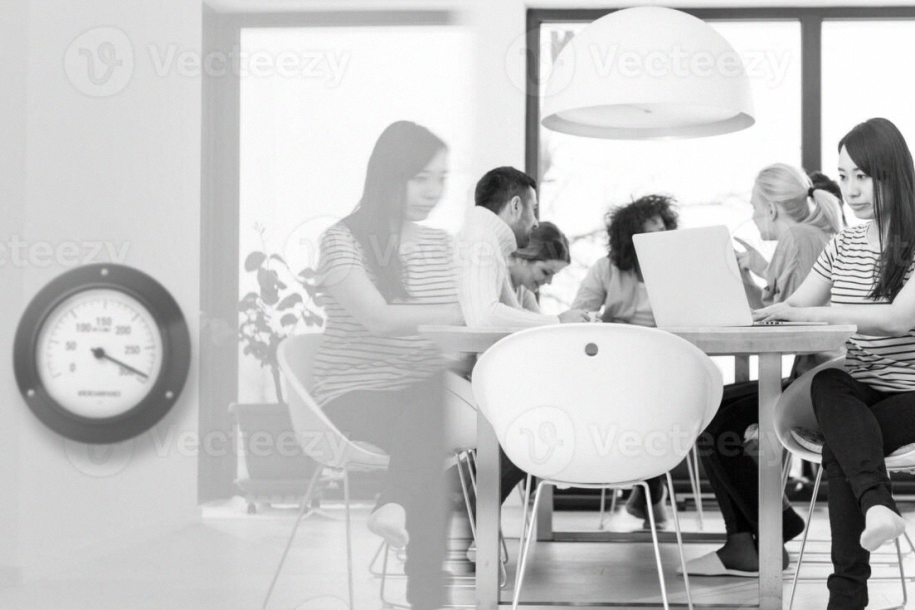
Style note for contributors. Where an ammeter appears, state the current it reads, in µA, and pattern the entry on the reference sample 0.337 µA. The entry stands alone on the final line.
290 µA
